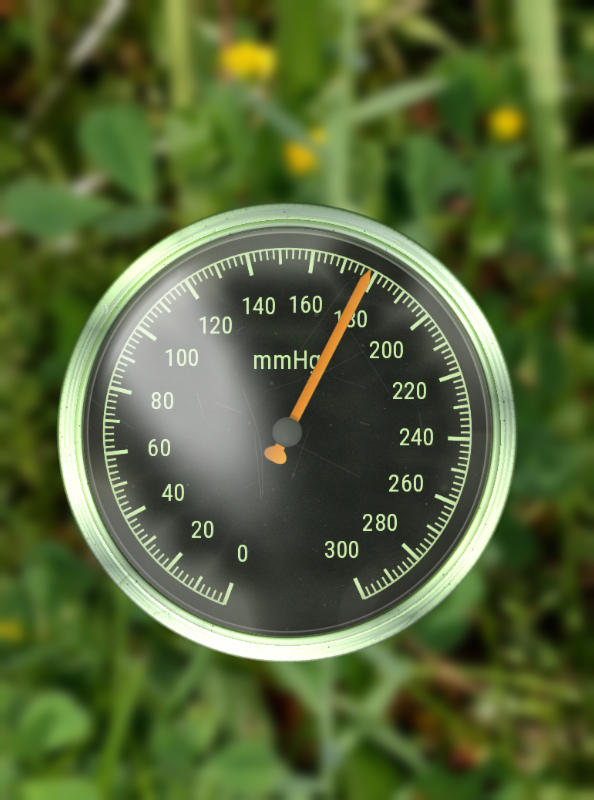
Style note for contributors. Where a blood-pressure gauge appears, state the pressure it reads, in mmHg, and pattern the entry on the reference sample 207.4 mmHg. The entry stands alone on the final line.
178 mmHg
